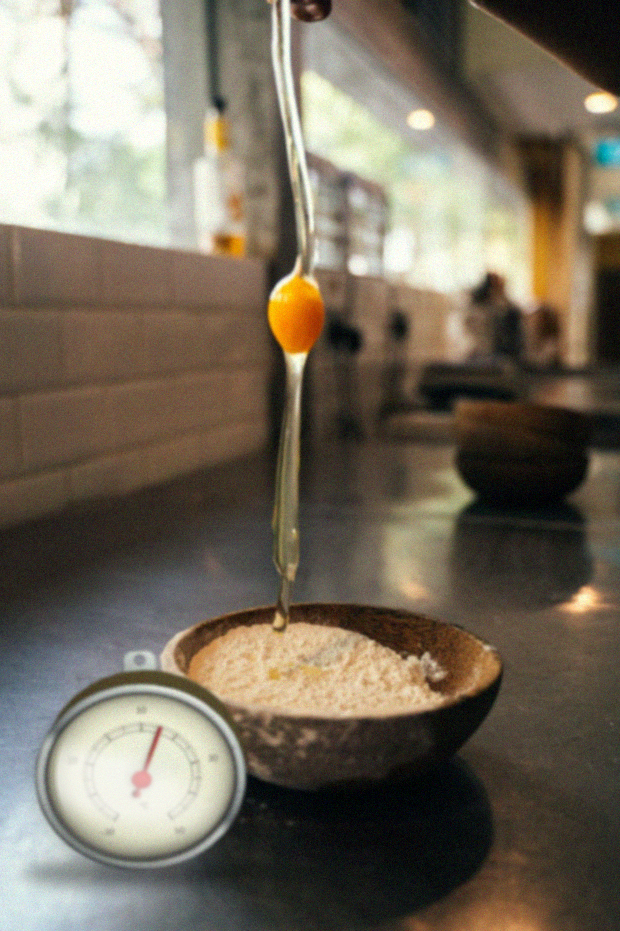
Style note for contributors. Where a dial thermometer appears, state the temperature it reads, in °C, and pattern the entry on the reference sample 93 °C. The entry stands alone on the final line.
15 °C
